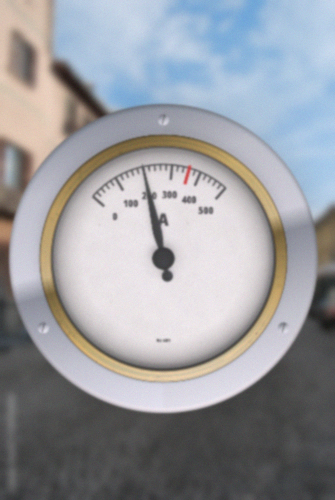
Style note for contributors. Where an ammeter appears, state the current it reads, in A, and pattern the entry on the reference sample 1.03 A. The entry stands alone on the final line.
200 A
